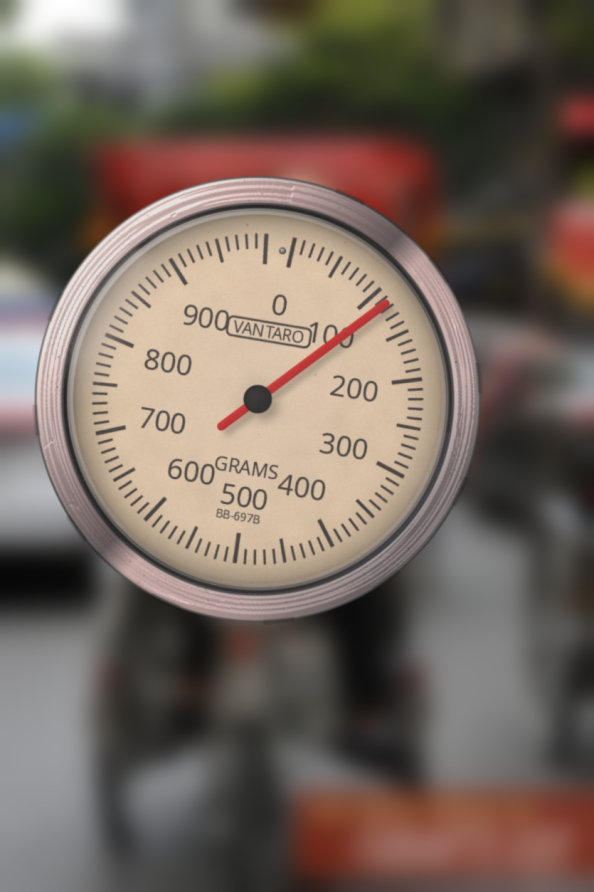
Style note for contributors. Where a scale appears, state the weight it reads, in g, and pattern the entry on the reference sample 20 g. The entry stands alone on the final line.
115 g
